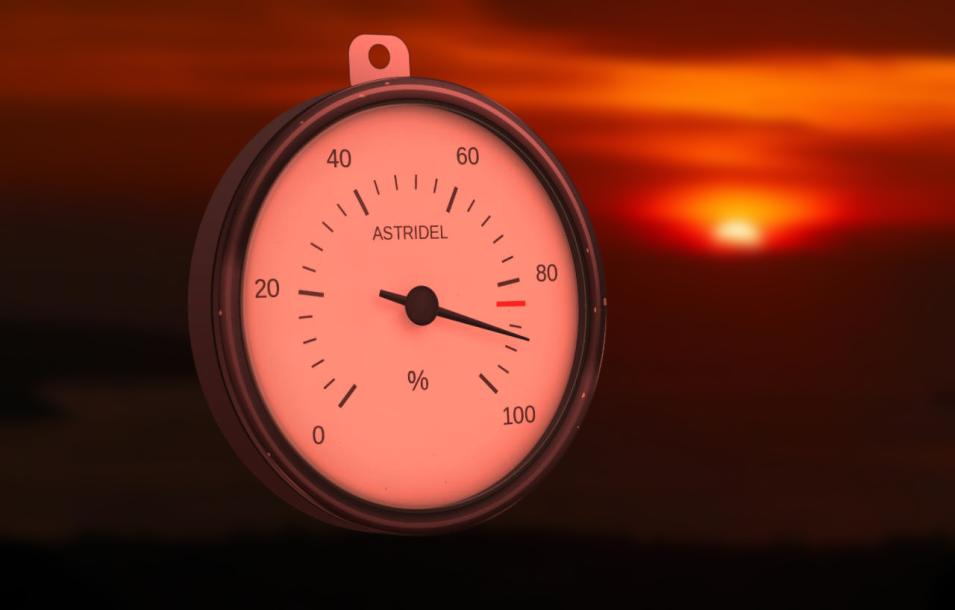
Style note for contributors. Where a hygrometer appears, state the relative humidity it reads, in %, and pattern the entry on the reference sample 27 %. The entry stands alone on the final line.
90 %
